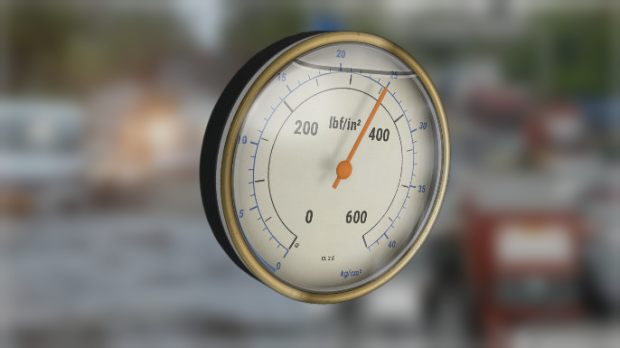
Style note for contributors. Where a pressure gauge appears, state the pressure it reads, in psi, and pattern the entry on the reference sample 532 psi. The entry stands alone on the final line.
350 psi
